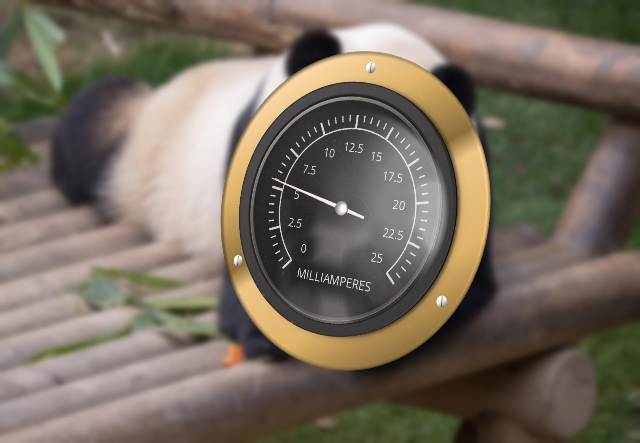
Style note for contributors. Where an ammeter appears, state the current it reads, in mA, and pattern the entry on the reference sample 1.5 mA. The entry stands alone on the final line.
5.5 mA
